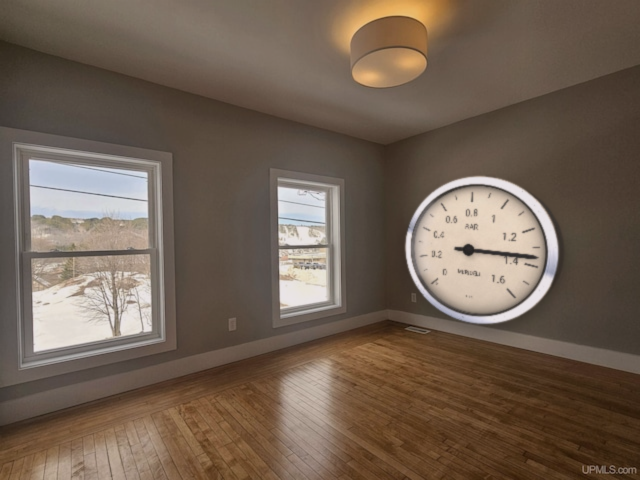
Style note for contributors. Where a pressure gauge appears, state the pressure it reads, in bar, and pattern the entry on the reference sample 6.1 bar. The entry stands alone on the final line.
1.35 bar
